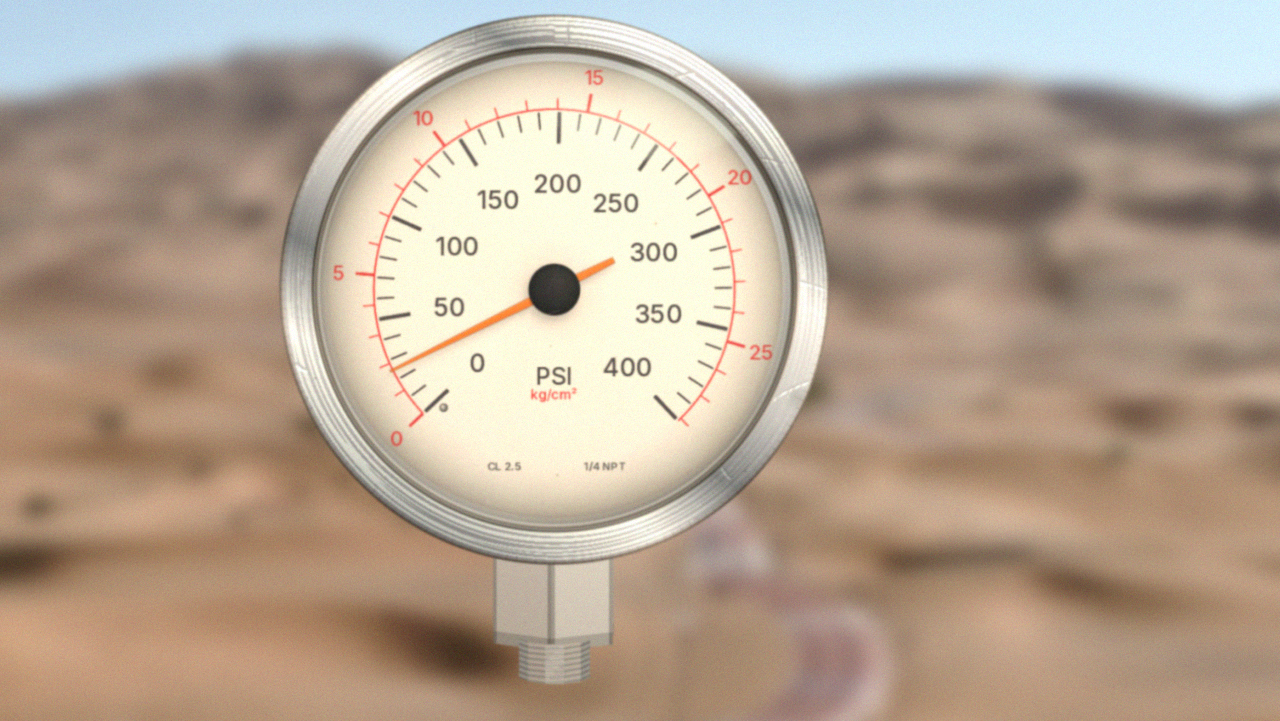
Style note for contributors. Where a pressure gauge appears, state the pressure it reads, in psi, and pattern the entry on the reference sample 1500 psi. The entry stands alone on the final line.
25 psi
